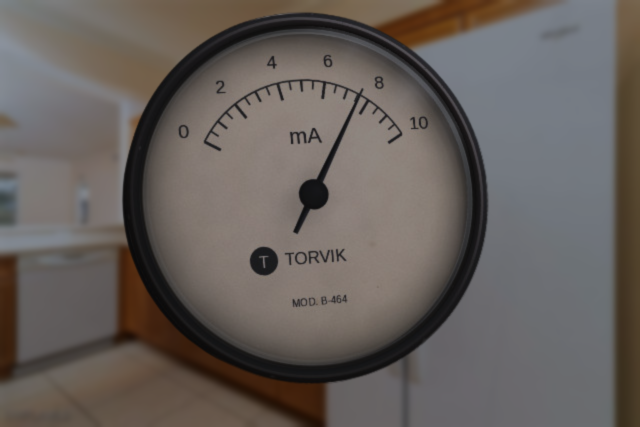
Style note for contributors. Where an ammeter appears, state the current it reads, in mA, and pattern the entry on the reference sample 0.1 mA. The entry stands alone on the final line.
7.5 mA
